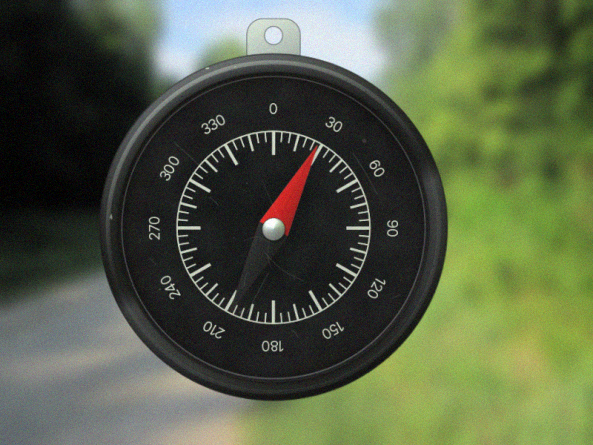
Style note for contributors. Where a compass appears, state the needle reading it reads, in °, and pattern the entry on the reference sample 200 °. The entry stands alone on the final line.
27.5 °
